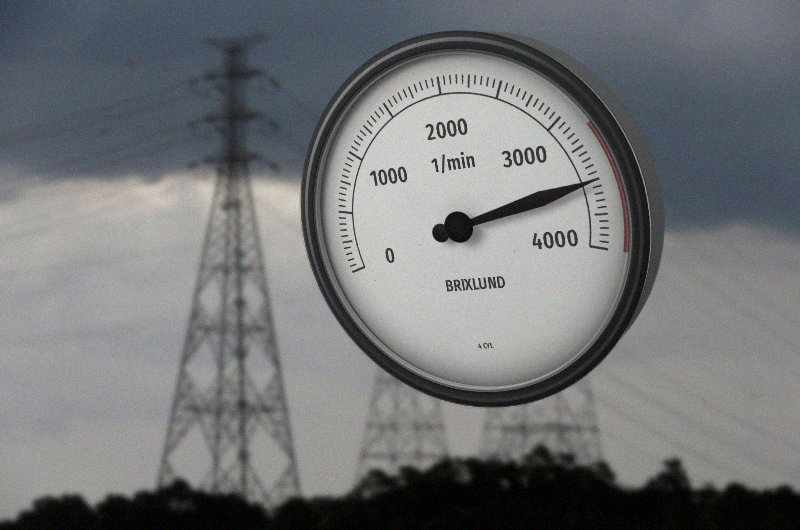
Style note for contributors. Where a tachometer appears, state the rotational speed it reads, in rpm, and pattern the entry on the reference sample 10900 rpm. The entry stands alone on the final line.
3500 rpm
